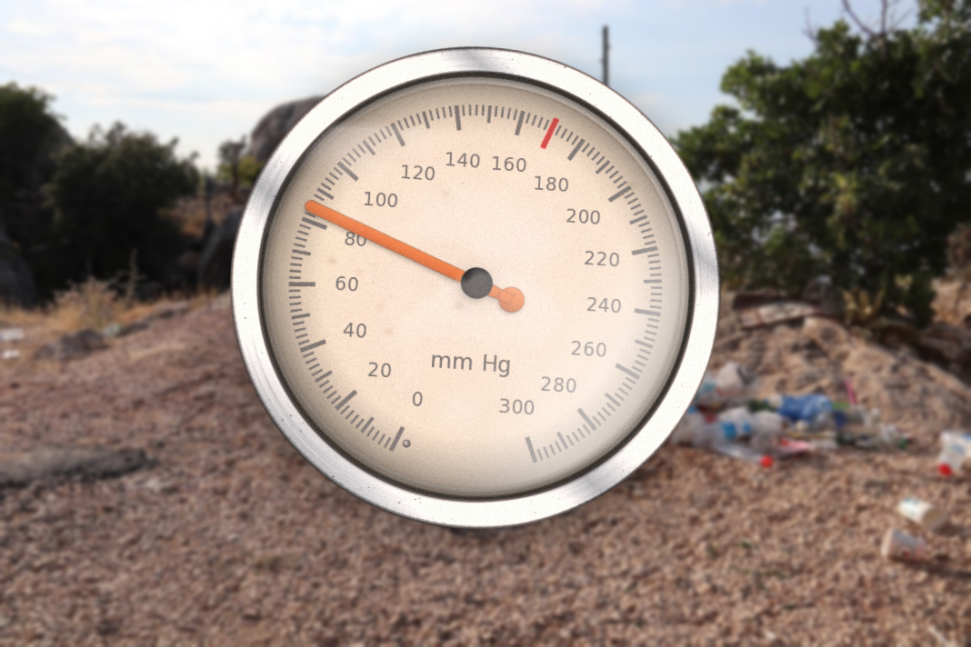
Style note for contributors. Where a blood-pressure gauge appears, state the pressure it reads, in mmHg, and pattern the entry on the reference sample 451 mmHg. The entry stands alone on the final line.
84 mmHg
